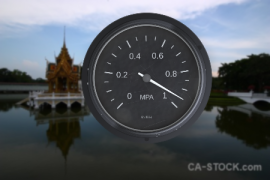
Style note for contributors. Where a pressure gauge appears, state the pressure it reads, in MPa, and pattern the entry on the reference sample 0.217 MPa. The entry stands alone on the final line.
0.95 MPa
